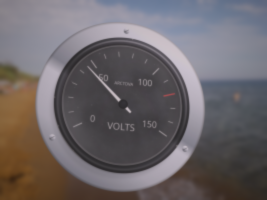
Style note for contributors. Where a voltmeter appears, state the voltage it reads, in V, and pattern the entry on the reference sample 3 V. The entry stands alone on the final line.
45 V
